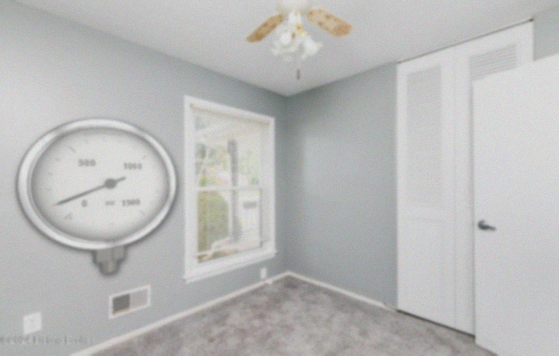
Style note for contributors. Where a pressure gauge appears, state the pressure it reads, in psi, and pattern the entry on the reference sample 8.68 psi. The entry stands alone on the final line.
100 psi
